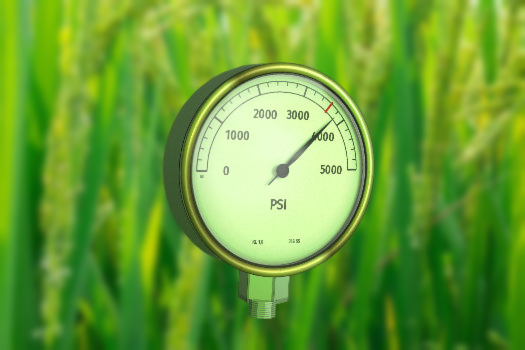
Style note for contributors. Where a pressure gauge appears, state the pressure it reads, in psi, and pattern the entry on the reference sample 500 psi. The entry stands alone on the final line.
3800 psi
